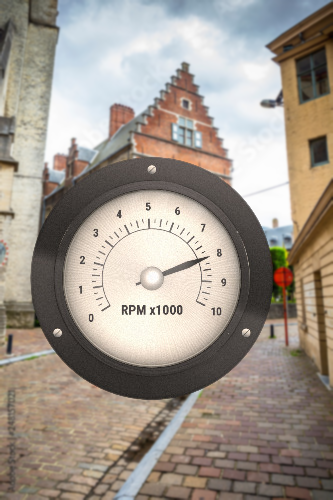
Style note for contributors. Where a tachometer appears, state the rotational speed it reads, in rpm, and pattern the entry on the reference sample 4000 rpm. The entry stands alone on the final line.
8000 rpm
